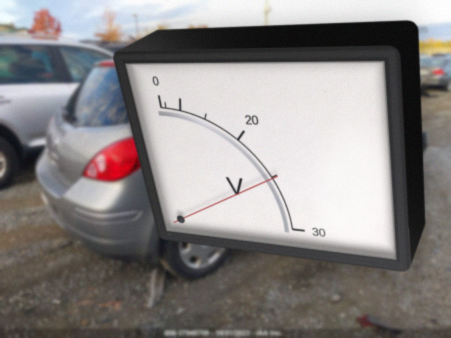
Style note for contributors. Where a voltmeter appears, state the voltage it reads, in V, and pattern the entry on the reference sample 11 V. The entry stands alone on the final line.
25 V
